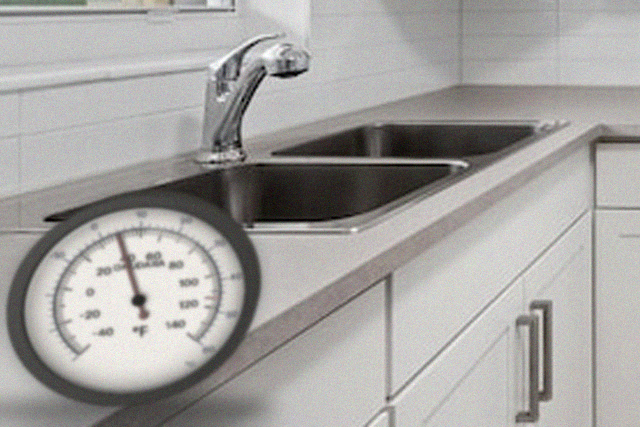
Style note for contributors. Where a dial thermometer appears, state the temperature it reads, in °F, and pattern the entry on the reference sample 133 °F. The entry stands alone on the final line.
40 °F
